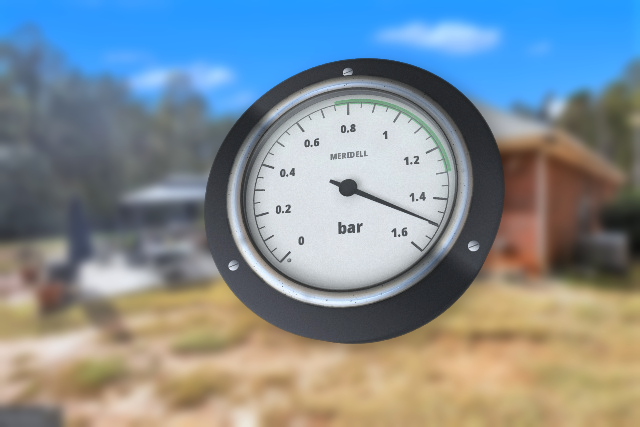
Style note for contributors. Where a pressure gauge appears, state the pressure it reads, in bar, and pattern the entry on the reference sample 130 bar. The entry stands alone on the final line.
1.5 bar
